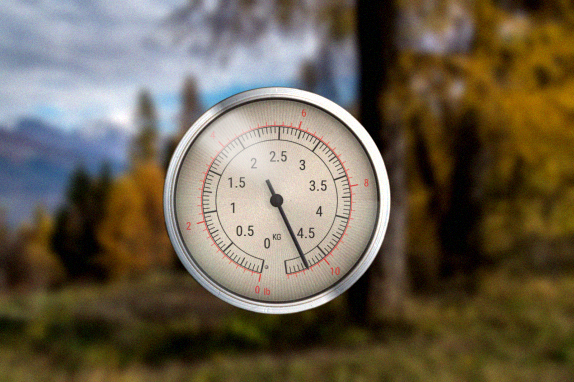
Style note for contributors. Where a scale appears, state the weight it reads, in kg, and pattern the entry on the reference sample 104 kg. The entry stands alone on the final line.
4.75 kg
